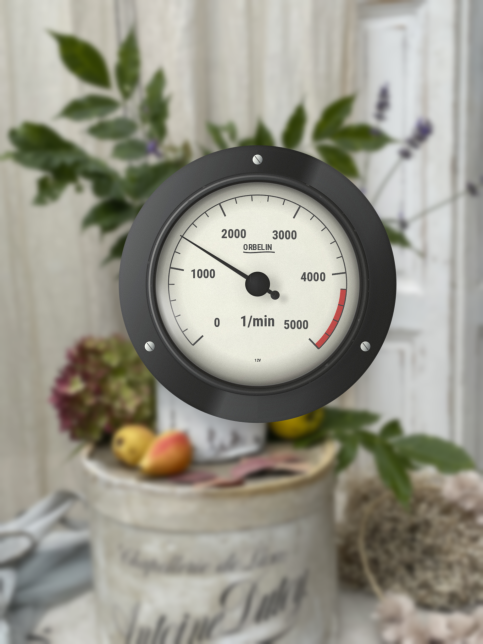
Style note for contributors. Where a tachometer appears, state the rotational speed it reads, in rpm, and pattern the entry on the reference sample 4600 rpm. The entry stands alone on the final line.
1400 rpm
